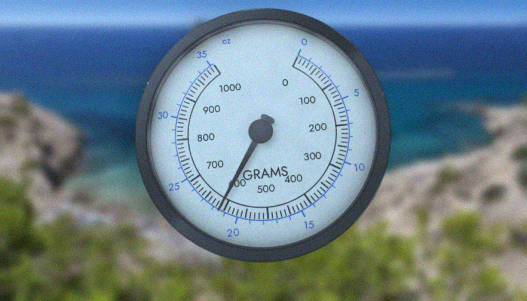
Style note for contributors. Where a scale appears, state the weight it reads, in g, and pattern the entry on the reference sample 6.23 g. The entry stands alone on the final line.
610 g
